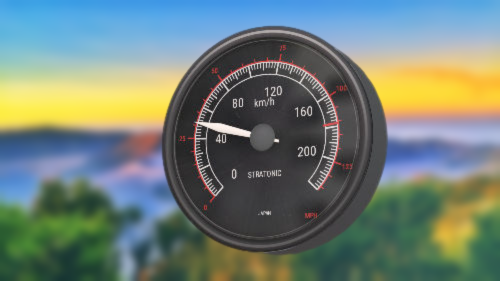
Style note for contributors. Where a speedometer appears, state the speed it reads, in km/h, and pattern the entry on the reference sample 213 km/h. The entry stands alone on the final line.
50 km/h
